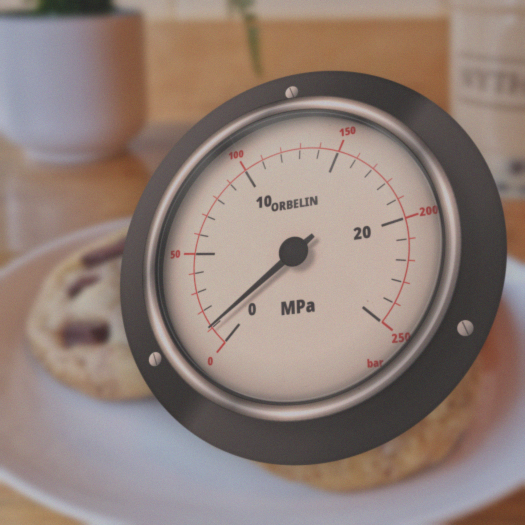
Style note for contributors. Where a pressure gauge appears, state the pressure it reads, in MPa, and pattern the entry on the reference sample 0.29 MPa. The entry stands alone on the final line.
1 MPa
